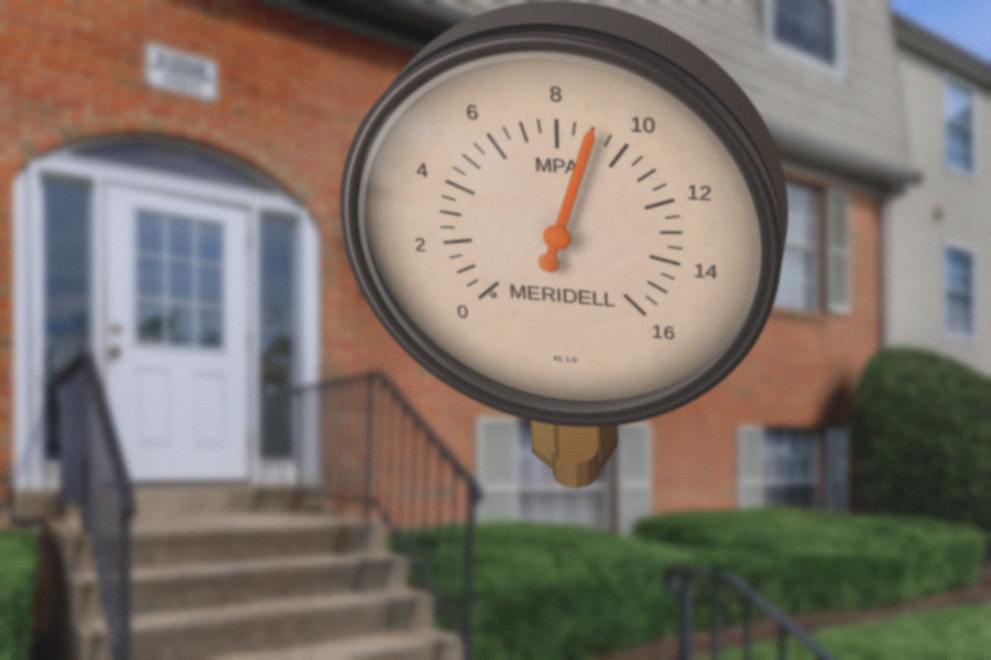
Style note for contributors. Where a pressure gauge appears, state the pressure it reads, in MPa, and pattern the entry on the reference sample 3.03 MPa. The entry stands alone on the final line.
9 MPa
